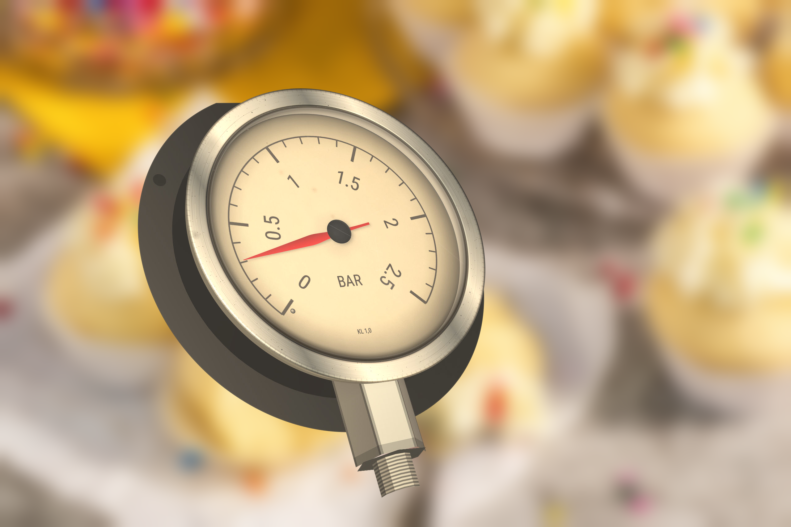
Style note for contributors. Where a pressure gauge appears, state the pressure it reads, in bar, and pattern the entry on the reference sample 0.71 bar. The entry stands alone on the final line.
0.3 bar
